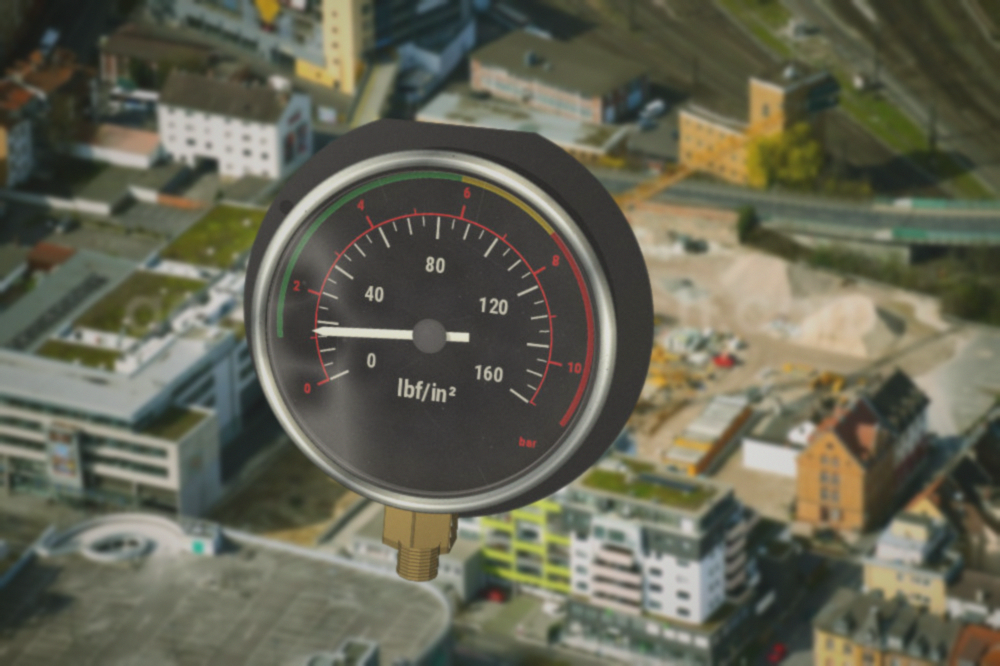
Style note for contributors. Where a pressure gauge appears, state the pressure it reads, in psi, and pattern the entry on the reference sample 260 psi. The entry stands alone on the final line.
17.5 psi
